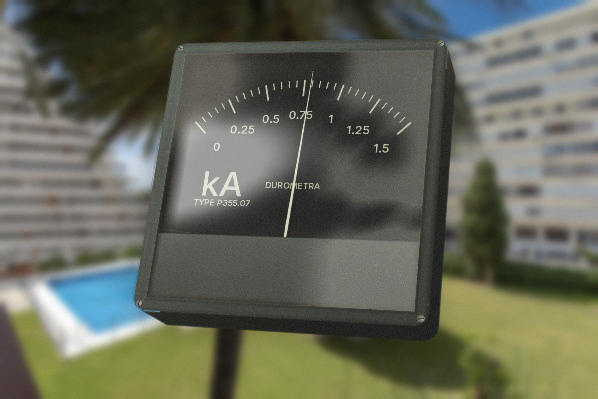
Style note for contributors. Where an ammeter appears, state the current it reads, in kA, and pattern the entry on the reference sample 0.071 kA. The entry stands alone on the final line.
0.8 kA
